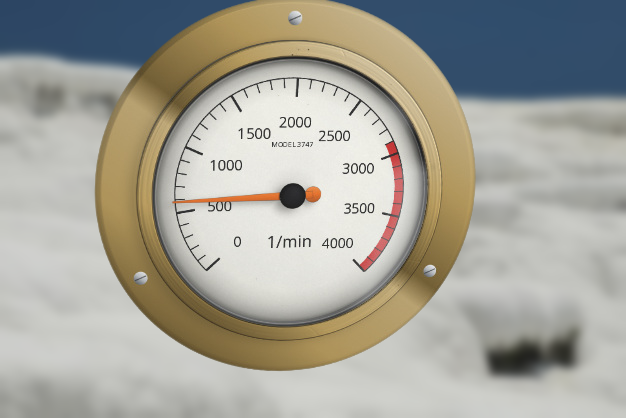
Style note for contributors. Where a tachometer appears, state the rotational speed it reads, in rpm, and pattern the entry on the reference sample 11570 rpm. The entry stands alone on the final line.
600 rpm
